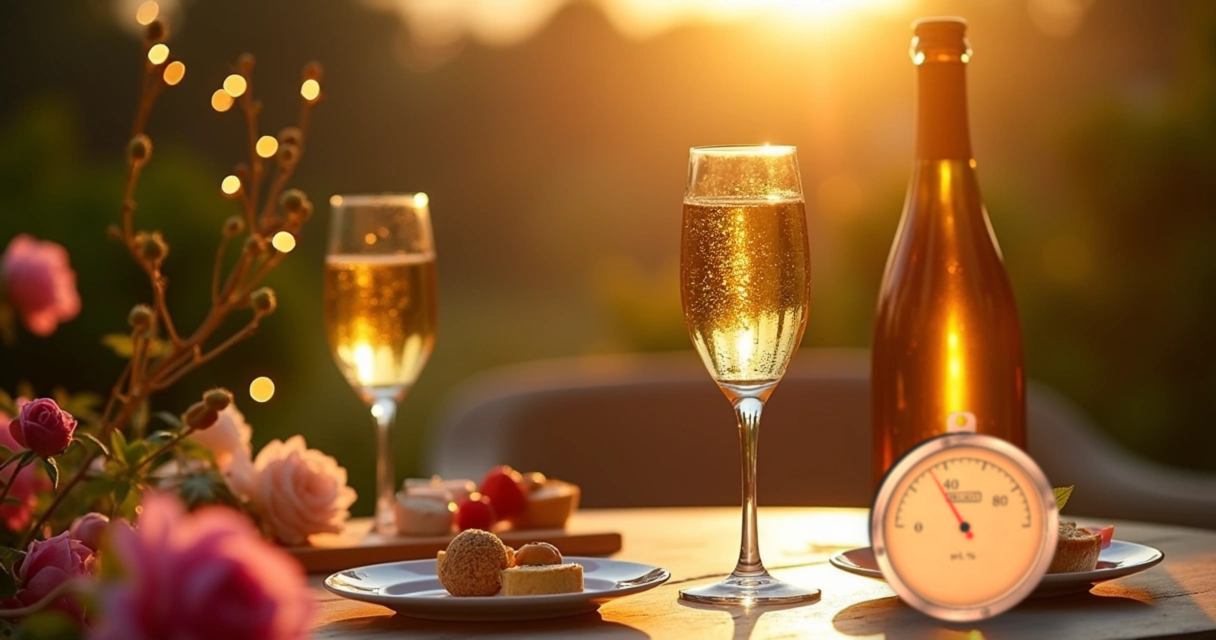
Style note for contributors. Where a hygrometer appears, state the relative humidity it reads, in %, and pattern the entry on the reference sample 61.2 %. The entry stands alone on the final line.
32 %
